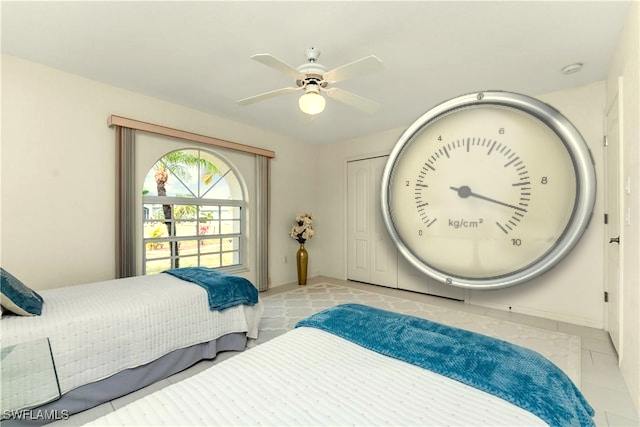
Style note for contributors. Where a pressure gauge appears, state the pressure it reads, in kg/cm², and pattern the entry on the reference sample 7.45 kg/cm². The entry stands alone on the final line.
9 kg/cm²
